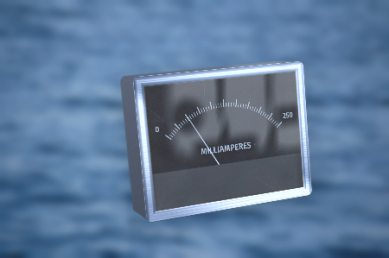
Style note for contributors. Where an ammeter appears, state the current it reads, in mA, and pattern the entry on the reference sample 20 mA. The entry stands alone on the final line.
50 mA
